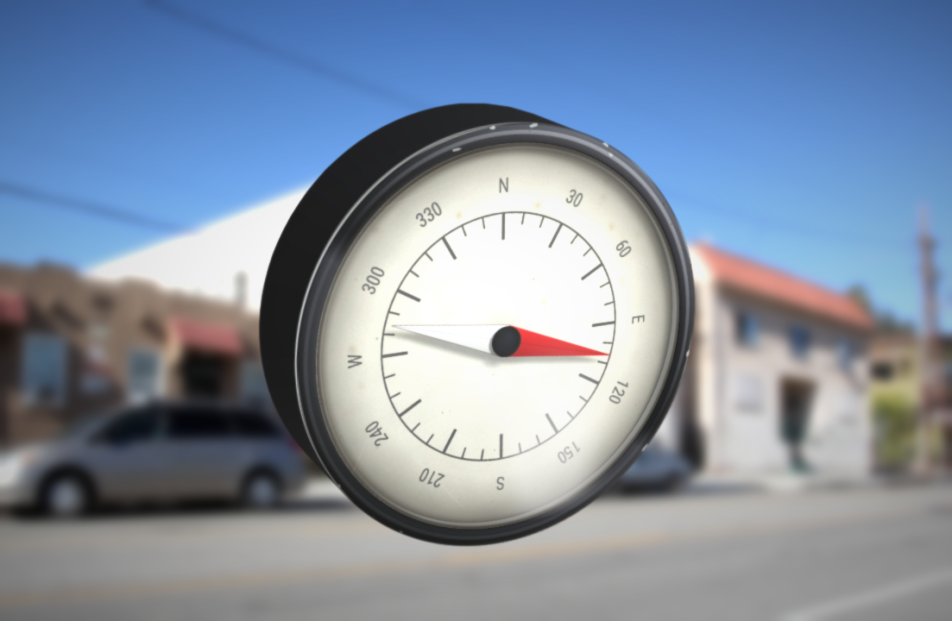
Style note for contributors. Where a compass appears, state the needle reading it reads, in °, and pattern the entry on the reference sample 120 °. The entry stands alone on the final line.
105 °
